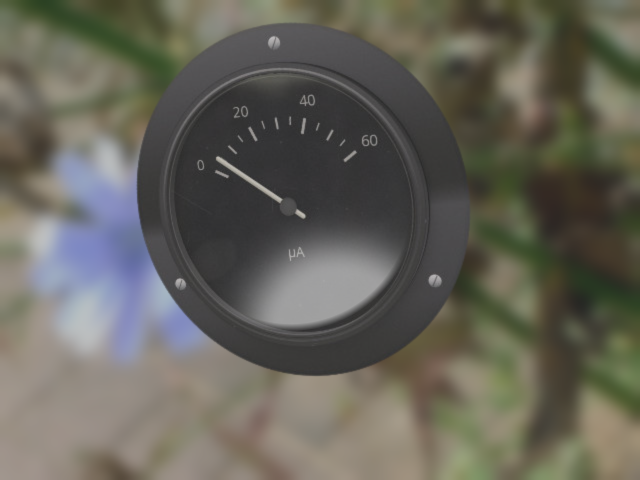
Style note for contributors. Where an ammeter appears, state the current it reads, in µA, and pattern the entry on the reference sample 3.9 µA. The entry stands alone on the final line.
5 µA
